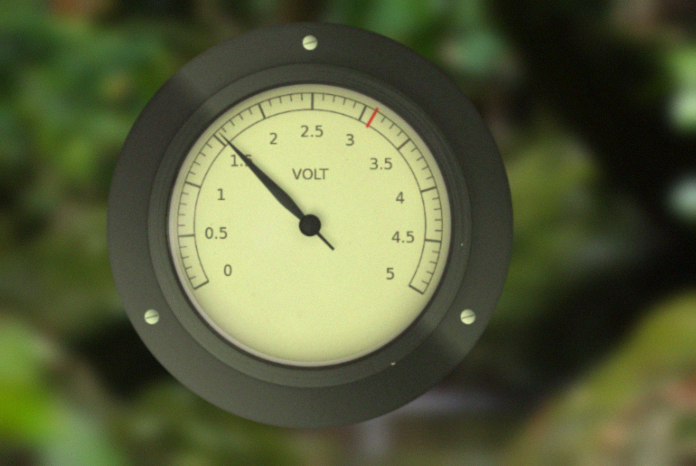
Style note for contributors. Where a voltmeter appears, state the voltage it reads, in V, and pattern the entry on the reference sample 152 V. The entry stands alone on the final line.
1.55 V
